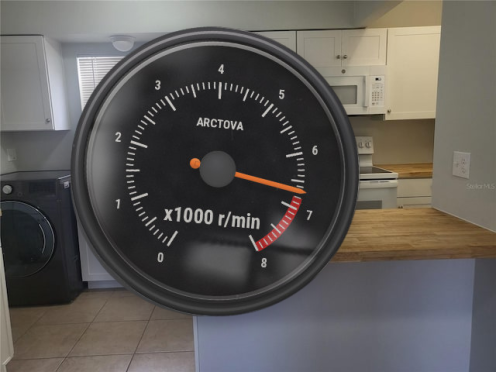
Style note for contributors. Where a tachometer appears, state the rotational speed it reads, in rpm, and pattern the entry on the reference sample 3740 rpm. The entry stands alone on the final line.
6700 rpm
